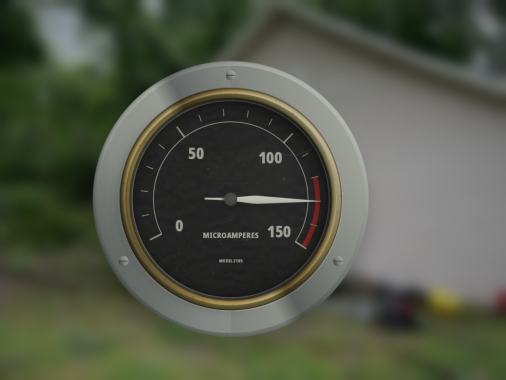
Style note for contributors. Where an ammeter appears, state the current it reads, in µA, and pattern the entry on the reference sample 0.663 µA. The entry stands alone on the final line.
130 µA
